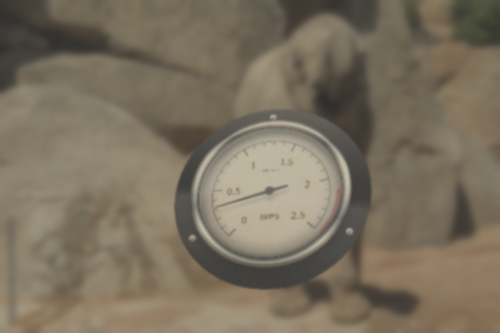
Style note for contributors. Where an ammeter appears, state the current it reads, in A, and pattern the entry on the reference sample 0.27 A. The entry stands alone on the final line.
0.3 A
